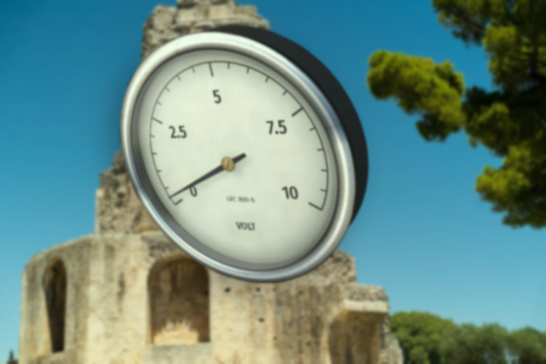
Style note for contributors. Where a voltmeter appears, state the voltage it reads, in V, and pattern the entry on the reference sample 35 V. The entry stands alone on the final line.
0.25 V
